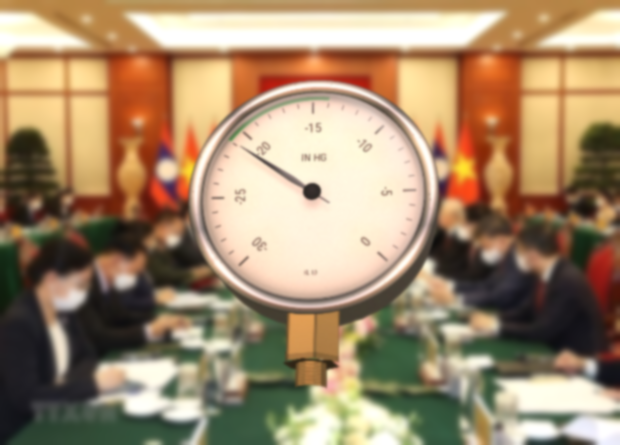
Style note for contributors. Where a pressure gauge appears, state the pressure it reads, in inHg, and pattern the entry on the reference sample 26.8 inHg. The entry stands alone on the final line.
-21 inHg
